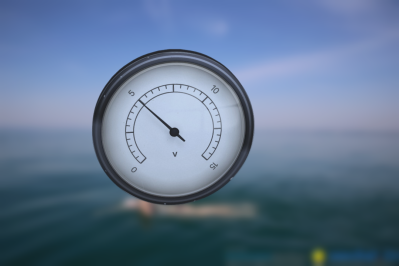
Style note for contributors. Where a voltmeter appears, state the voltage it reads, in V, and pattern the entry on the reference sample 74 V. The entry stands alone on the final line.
5 V
